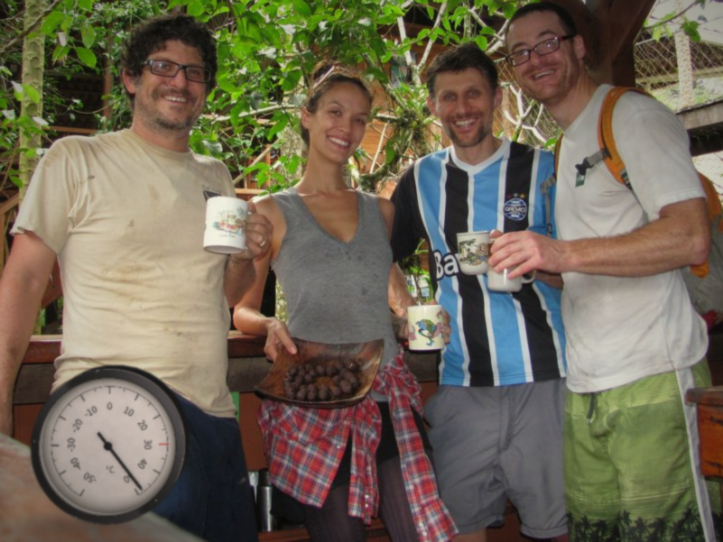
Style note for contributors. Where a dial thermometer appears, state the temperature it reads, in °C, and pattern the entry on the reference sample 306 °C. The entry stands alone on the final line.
47.5 °C
